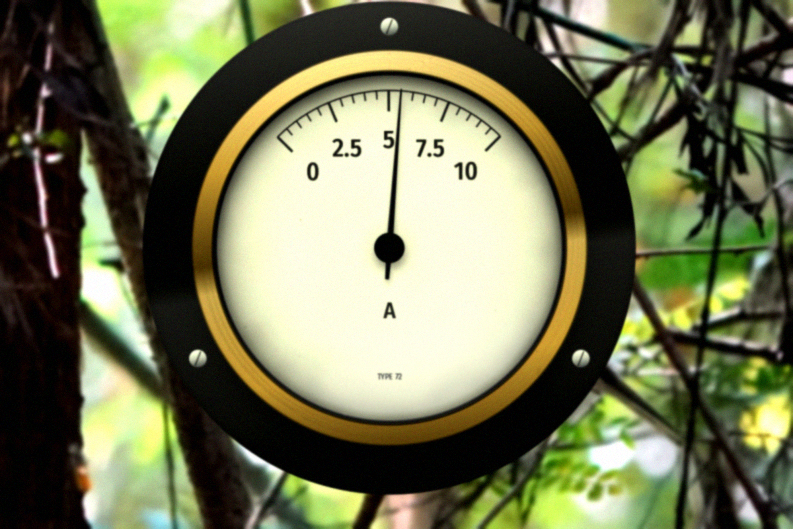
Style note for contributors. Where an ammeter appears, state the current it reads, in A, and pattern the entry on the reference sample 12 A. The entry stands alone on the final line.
5.5 A
